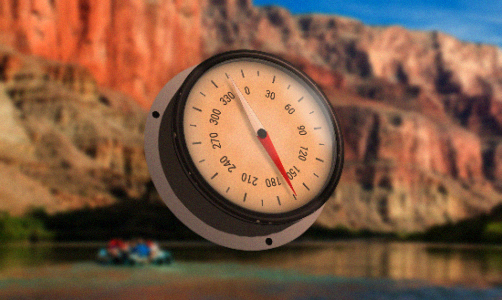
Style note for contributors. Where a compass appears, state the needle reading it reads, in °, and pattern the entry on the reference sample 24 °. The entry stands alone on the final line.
165 °
